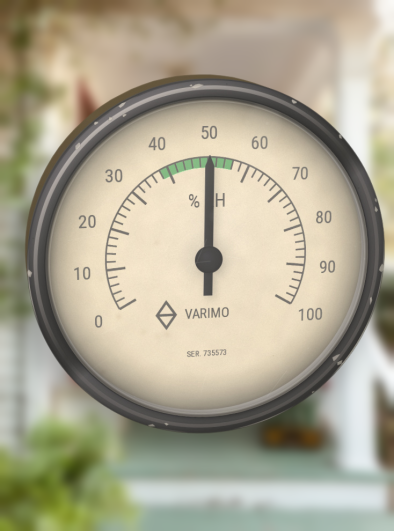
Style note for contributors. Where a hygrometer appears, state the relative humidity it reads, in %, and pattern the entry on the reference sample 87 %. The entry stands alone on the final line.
50 %
